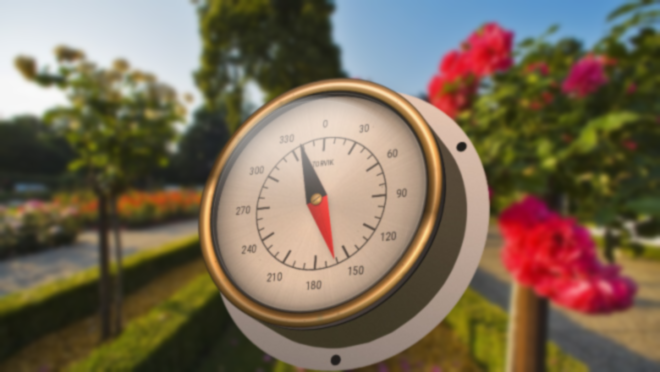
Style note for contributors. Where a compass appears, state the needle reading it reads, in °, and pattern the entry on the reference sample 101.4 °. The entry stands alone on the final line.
160 °
